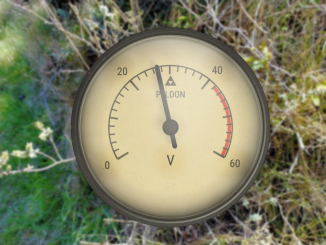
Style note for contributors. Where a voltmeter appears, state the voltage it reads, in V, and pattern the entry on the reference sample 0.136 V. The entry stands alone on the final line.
27 V
